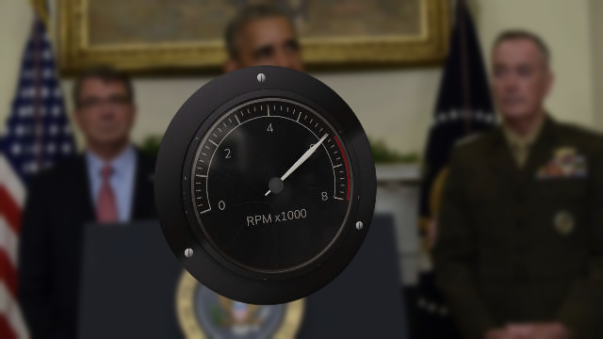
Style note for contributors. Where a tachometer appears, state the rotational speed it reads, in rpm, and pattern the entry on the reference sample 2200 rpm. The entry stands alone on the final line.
6000 rpm
